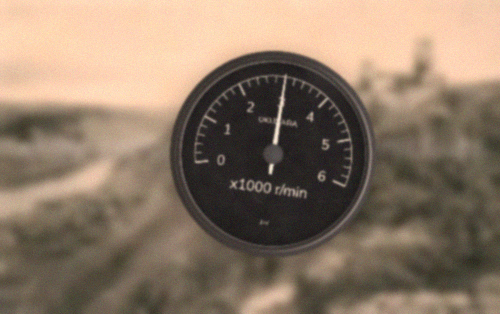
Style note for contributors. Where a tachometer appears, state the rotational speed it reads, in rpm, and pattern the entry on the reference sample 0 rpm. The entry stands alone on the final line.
3000 rpm
